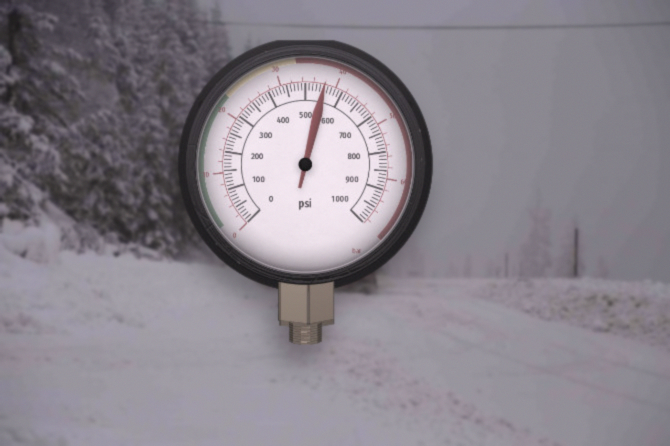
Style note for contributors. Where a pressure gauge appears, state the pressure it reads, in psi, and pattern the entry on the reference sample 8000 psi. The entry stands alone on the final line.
550 psi
